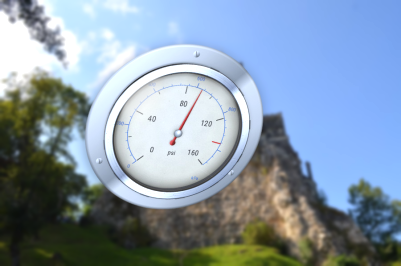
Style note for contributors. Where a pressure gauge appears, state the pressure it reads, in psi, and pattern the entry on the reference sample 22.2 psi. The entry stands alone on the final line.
90 psi
